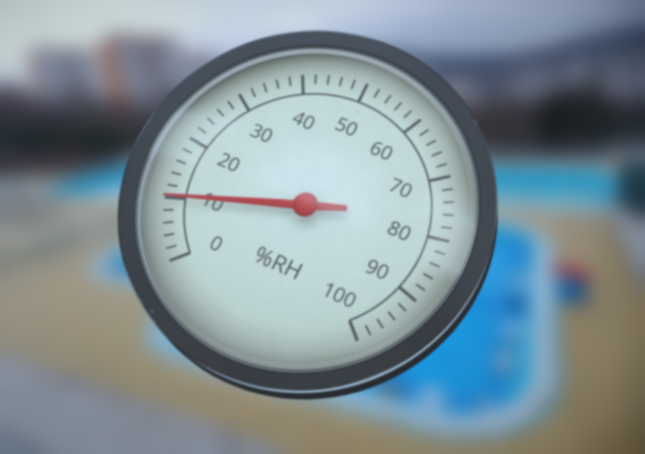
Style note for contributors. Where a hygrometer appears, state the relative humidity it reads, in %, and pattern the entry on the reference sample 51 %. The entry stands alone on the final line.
10 %
